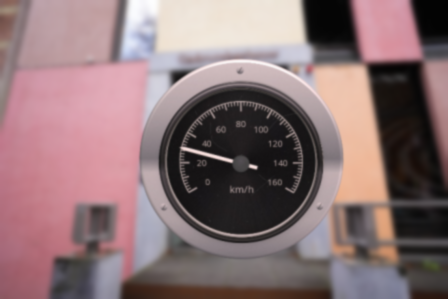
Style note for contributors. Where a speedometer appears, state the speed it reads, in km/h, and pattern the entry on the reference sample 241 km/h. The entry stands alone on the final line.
30 km/h
